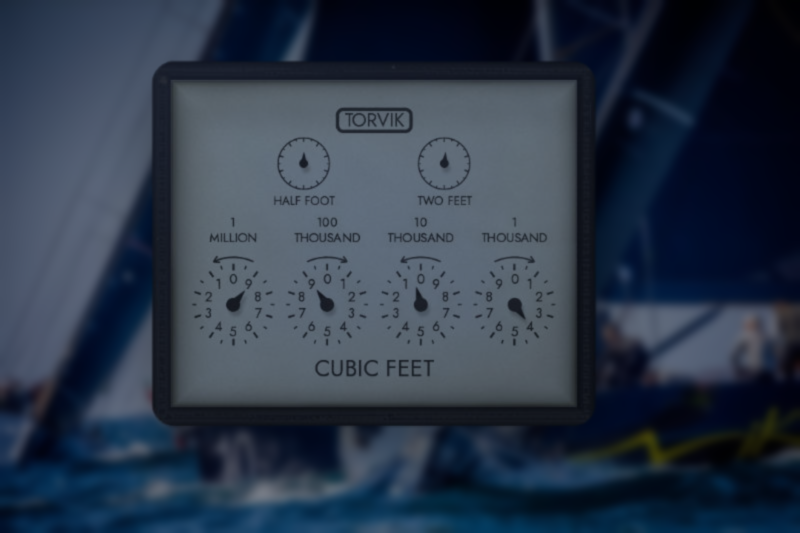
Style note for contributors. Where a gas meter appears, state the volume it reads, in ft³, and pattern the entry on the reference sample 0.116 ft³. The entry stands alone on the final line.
890400 ft³
